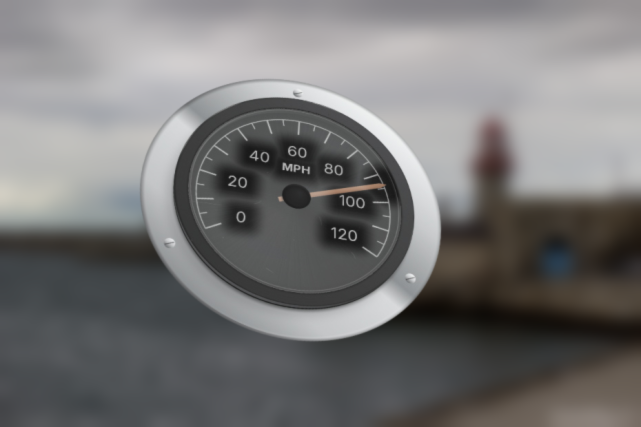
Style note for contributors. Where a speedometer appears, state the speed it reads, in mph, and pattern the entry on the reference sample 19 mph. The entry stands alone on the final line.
95 mph
